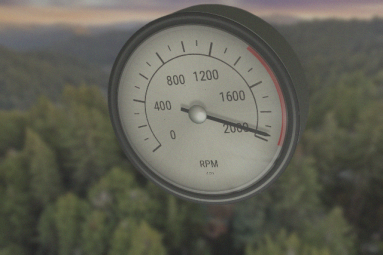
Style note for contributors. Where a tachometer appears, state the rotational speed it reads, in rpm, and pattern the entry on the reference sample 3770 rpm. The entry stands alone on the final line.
1950 rpm
